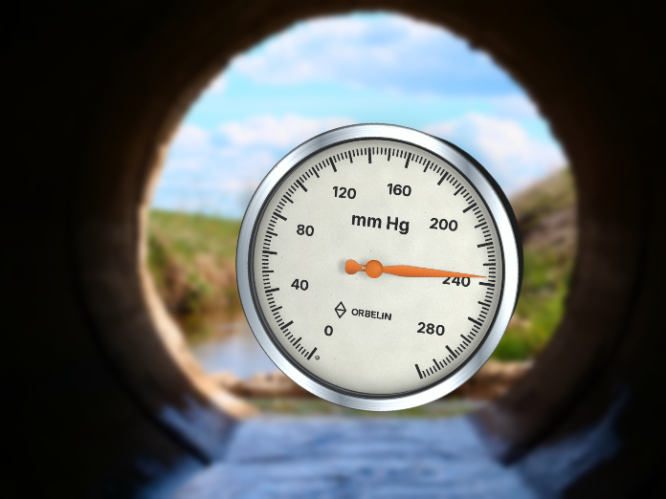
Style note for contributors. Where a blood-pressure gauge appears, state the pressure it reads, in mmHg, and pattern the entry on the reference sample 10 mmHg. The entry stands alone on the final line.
236 mmHg
